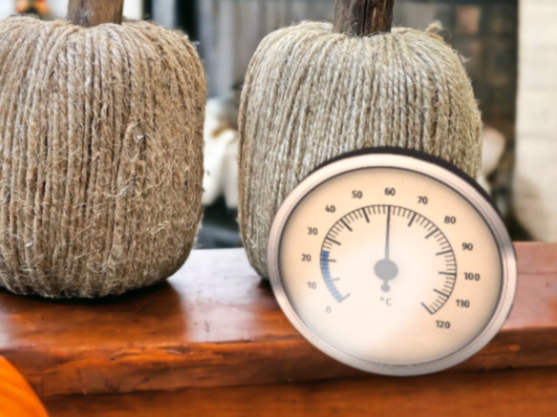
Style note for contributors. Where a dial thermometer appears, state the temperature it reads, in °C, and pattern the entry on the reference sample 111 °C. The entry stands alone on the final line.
60 °C
